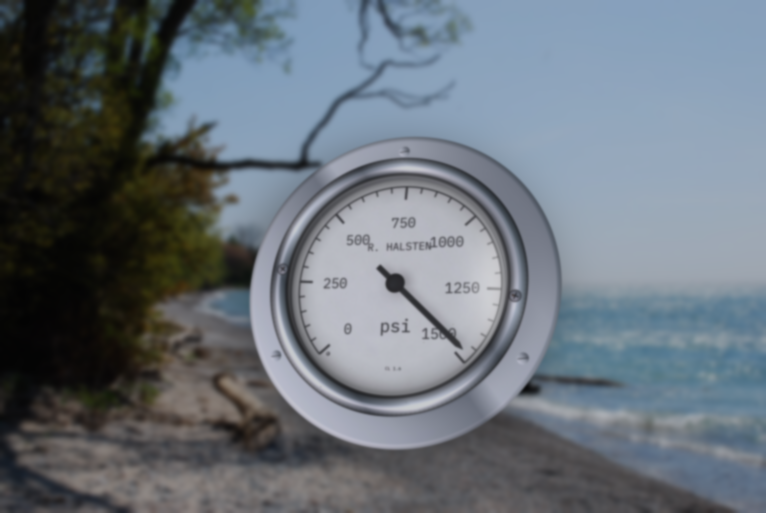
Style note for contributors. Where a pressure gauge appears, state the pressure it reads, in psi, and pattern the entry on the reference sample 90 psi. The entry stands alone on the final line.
1475 psi
